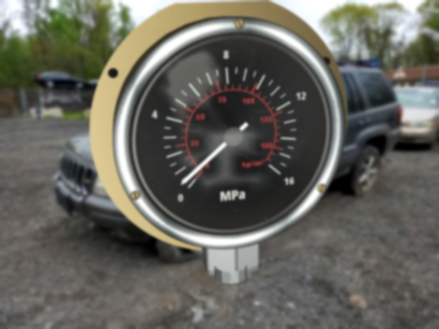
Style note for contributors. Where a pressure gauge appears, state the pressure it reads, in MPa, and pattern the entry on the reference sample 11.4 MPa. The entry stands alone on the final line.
0.5 MPa
